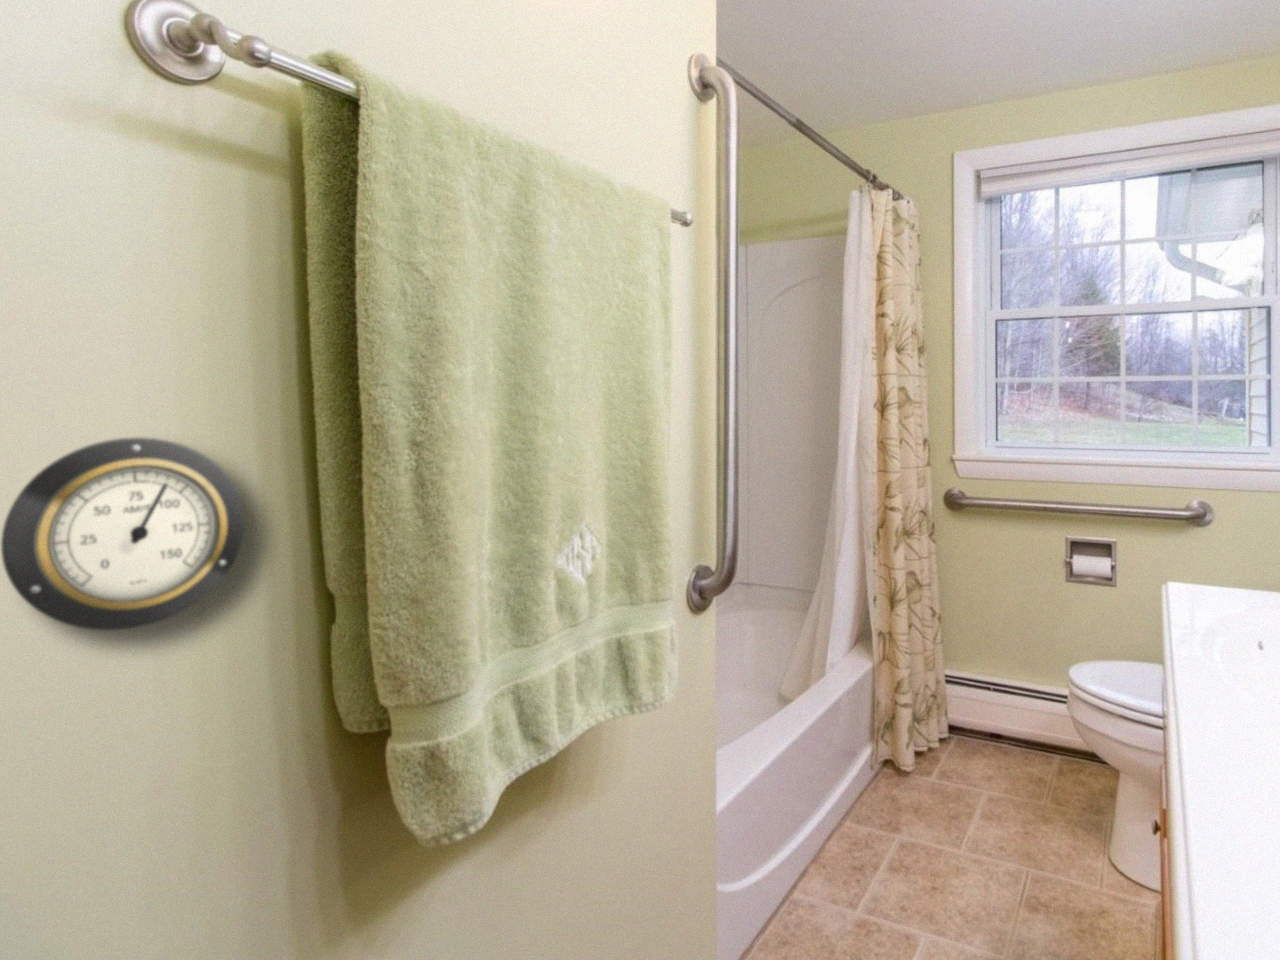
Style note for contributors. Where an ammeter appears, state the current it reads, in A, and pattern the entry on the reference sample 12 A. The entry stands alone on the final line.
90 A
